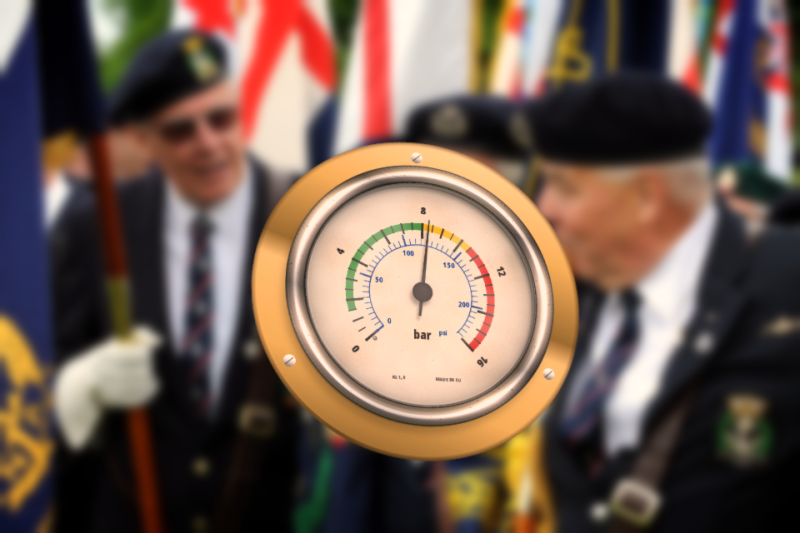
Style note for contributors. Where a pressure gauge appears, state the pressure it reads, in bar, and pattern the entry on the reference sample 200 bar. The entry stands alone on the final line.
8.25 bar
